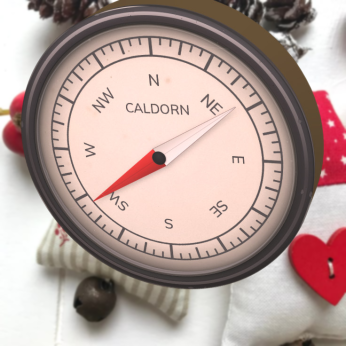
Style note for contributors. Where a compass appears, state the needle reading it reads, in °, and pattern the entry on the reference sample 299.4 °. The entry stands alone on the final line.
235 °
